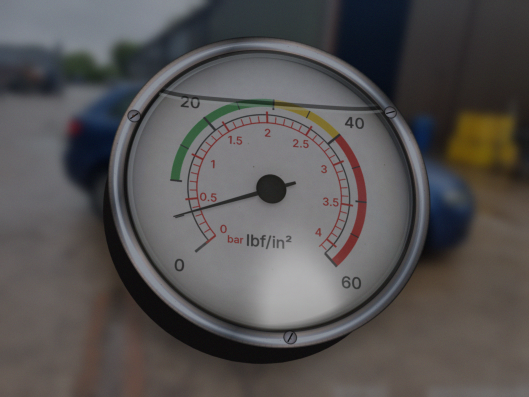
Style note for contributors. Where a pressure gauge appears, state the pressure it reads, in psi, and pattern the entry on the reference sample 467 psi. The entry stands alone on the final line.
5 psi
